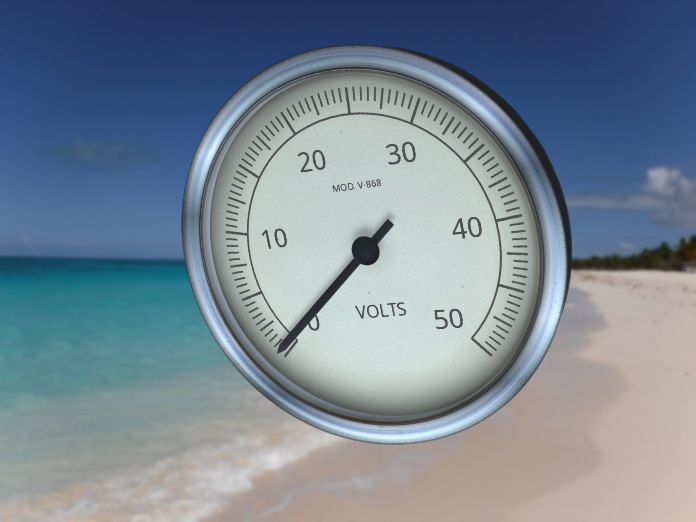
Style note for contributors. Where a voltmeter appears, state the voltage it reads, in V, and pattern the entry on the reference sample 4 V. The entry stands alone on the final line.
0.5 V
